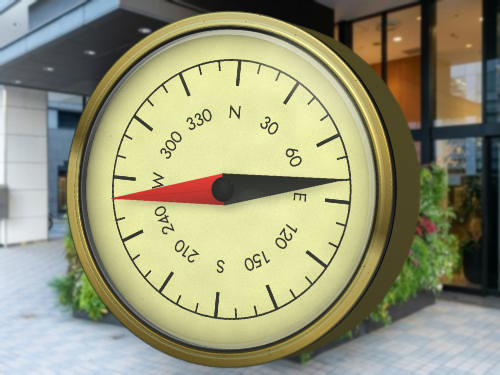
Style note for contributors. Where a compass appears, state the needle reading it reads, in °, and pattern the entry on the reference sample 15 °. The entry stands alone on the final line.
260 °
